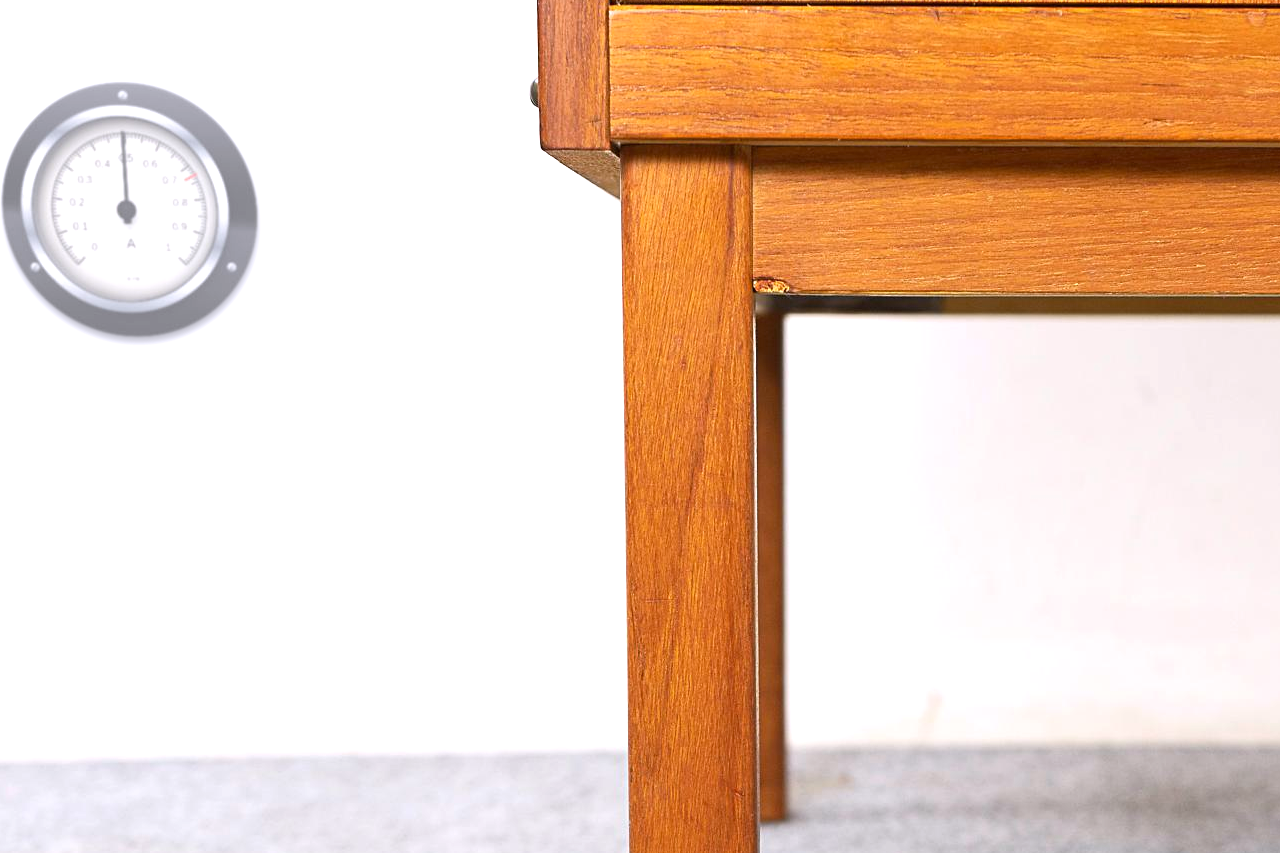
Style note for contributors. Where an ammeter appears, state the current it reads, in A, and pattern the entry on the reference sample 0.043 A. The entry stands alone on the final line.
0.5 A
